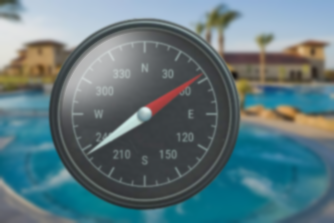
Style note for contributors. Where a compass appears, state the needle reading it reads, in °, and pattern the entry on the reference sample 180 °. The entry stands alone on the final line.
55 °
